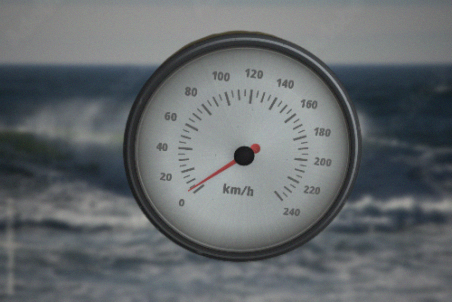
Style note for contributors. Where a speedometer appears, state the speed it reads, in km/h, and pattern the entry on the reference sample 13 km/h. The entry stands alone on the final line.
5 km/h
